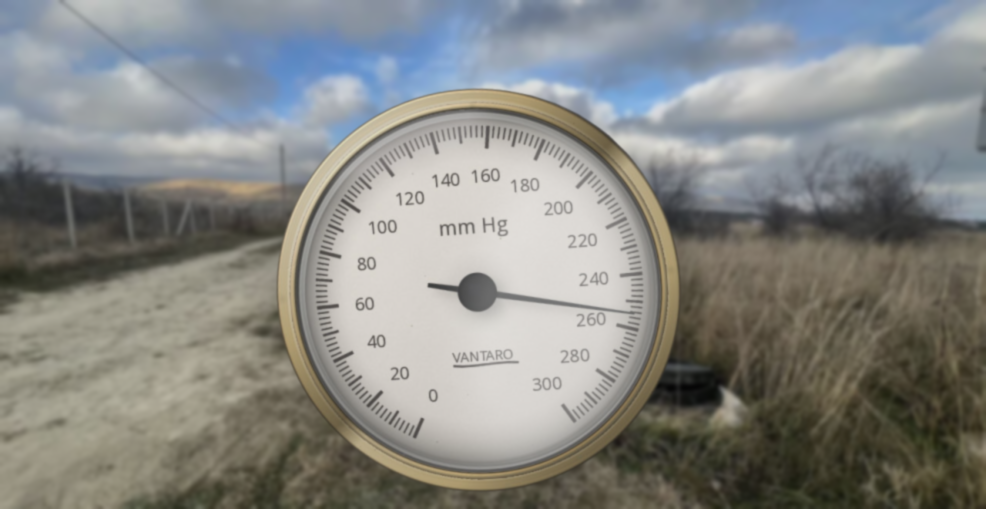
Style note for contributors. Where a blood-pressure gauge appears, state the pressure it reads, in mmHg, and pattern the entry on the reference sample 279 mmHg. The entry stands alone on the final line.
254 mmHg
